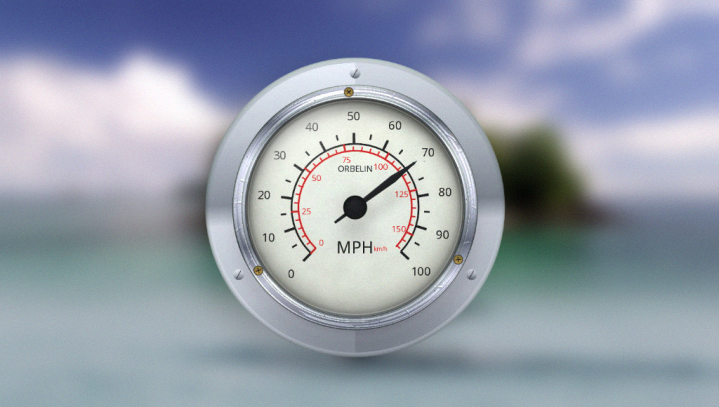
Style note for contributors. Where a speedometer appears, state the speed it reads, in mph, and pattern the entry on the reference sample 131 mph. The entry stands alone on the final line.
70 mph
